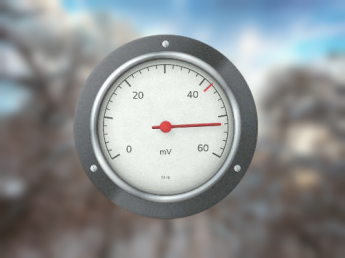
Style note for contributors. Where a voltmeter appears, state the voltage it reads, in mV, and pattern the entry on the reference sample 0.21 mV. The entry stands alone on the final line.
52 mV
